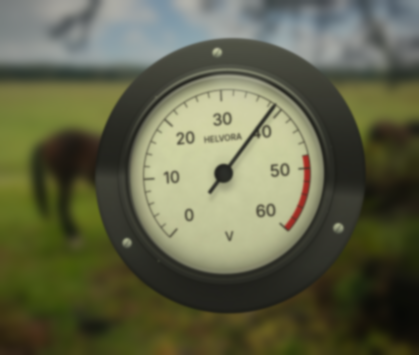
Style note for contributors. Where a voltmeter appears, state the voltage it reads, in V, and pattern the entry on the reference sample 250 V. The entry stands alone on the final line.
39 V
